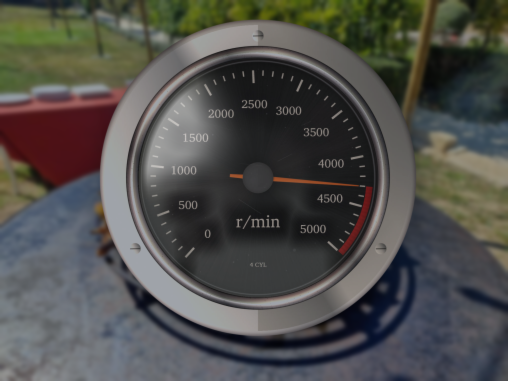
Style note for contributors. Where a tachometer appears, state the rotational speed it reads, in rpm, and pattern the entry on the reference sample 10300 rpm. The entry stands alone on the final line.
4300 rpm
